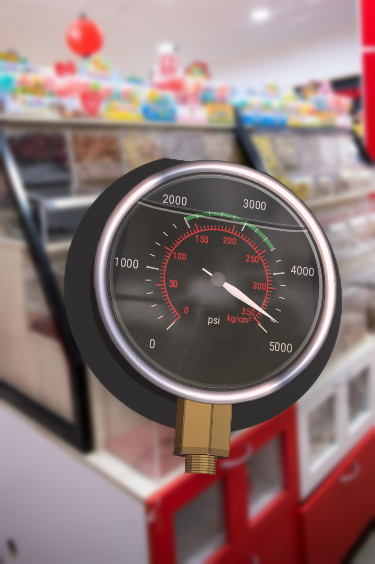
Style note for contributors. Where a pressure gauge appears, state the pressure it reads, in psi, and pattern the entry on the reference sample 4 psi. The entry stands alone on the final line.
4800 psi
